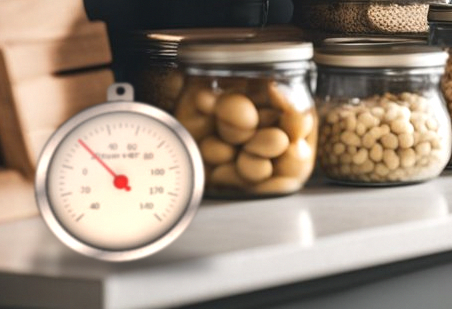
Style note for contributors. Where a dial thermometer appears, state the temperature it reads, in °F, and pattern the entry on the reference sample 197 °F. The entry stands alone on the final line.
20 °F
